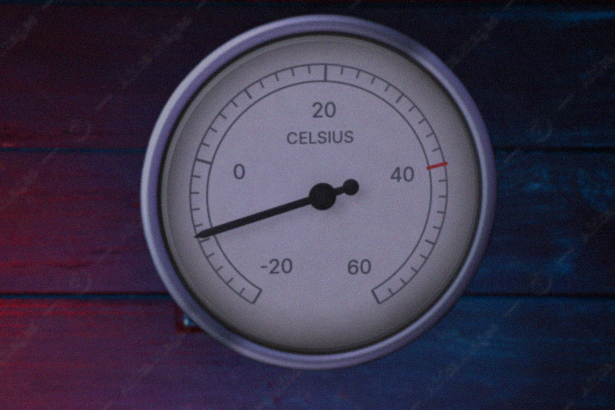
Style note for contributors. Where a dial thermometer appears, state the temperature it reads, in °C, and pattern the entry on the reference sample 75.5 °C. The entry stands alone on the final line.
-9 °C
